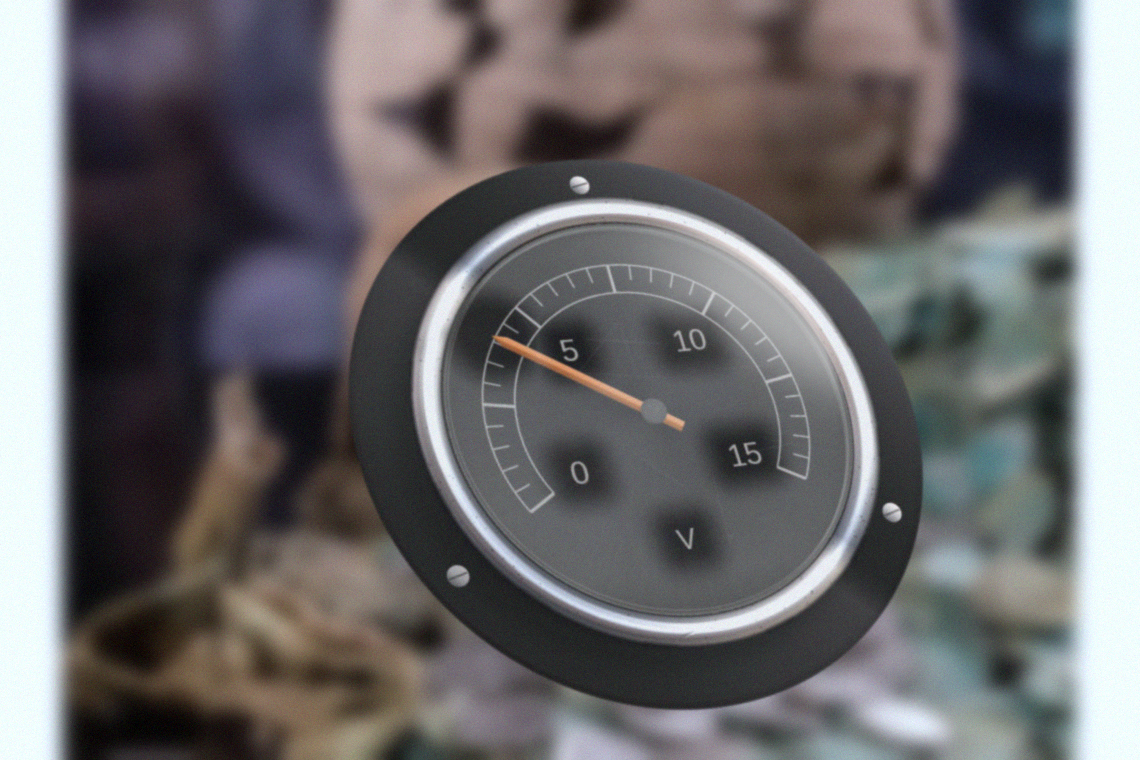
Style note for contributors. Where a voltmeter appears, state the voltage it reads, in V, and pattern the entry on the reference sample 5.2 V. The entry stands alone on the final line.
4 V
